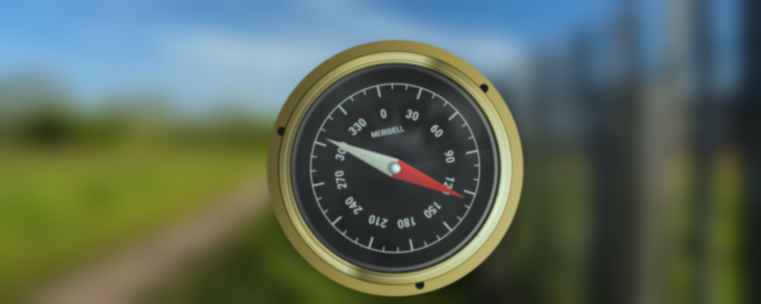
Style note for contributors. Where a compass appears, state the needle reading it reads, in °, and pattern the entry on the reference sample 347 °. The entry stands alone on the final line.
125 °
